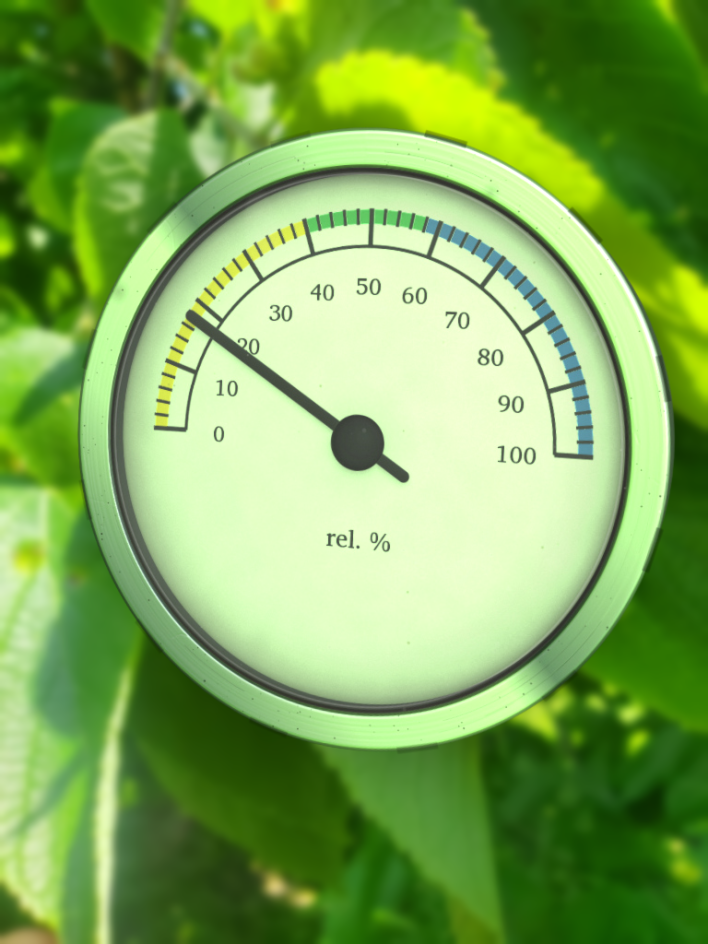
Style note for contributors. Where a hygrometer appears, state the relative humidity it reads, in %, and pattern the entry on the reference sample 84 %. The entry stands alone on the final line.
18 %
